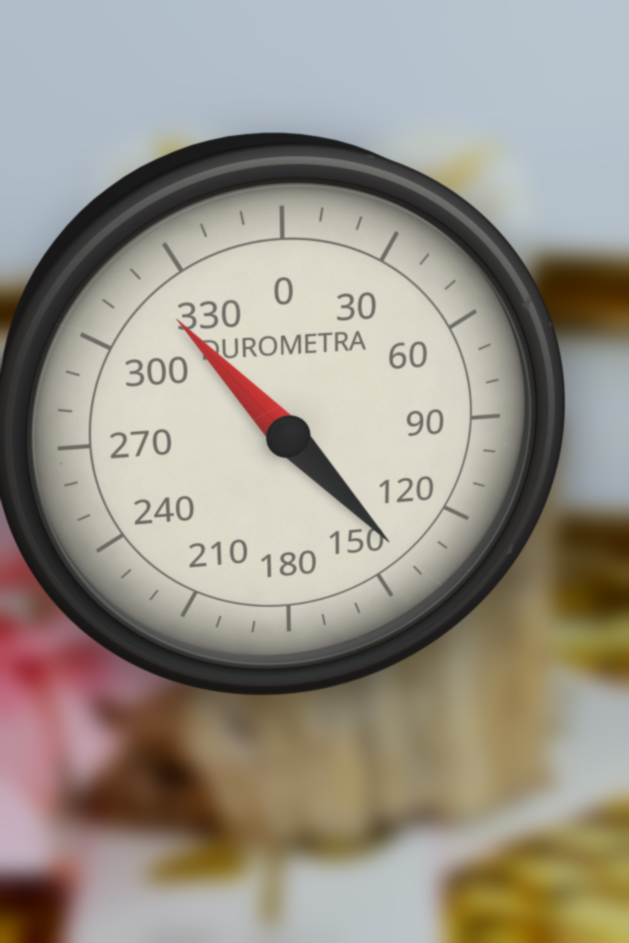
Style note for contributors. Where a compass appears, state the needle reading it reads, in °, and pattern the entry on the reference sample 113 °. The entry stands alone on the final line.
320 °
